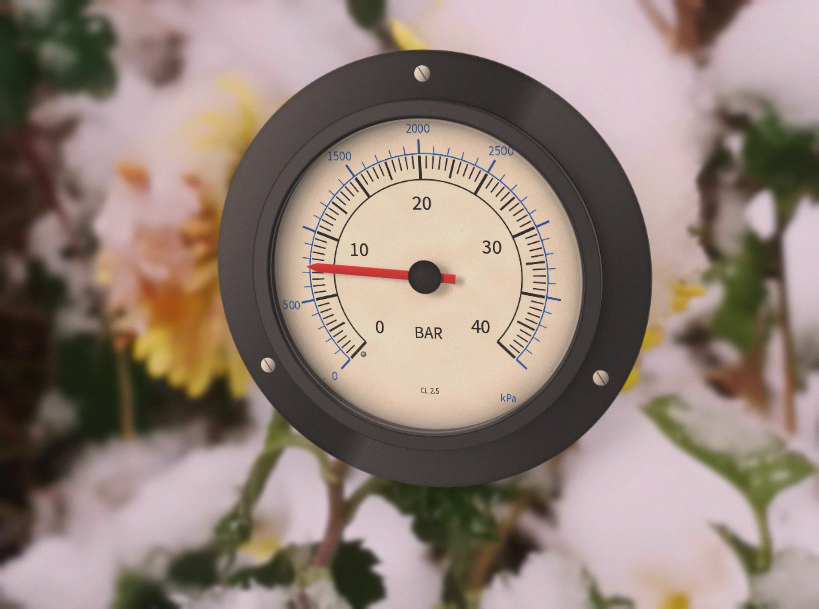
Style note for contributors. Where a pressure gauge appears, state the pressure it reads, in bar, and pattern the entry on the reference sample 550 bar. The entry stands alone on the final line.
7.5 bar
